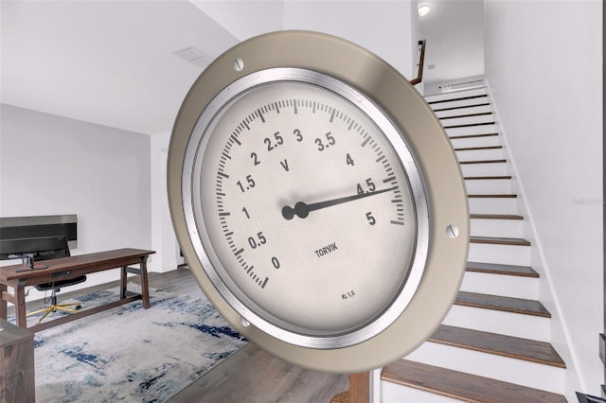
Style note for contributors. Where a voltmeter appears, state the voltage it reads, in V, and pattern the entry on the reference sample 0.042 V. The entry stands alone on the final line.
4.6 V
